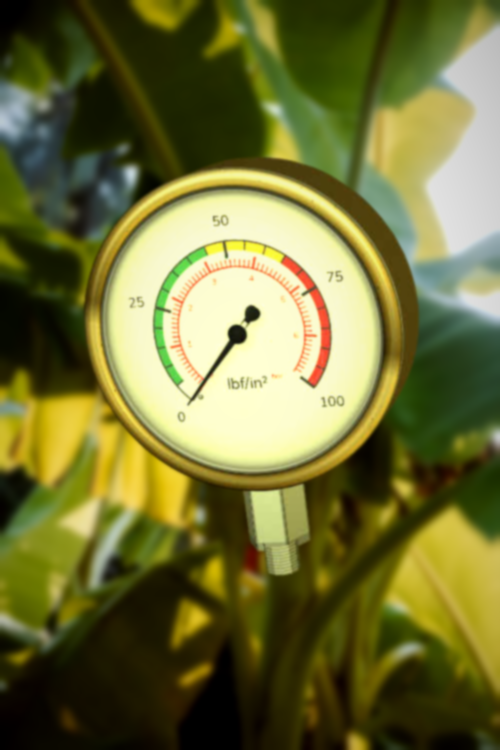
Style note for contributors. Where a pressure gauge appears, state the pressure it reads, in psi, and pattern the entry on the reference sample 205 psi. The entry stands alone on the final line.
0 psi
